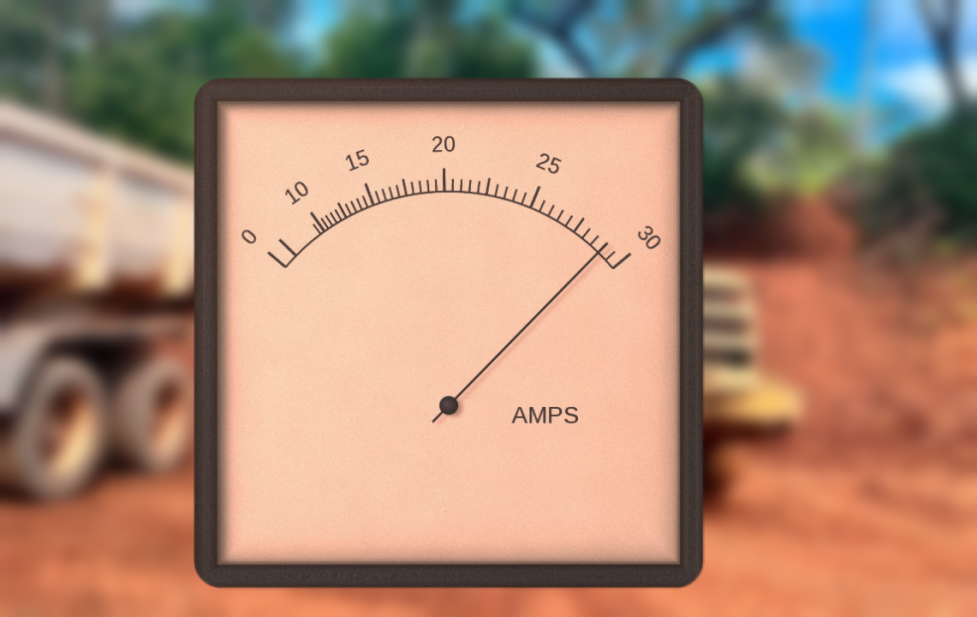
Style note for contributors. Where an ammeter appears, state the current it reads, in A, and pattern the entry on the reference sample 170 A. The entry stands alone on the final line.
29 A
